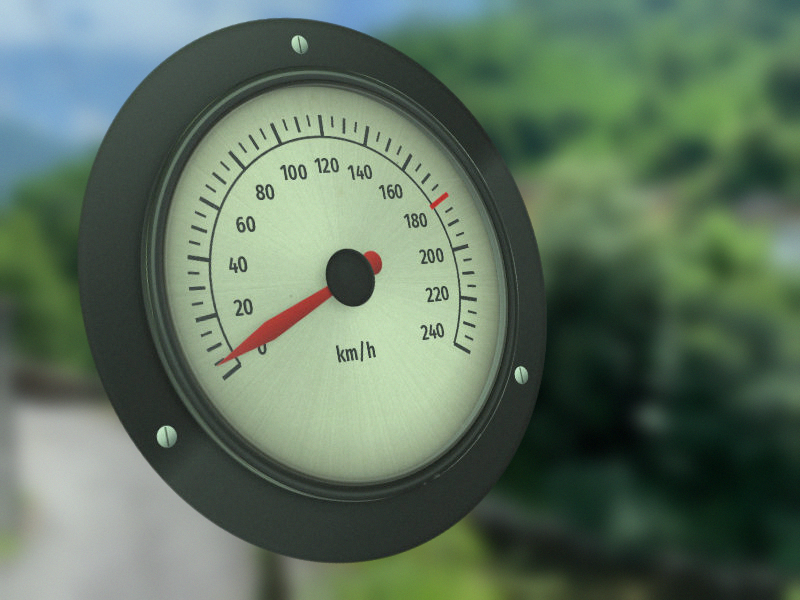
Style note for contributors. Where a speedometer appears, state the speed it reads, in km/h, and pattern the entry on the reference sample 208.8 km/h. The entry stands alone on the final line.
5 km/h
